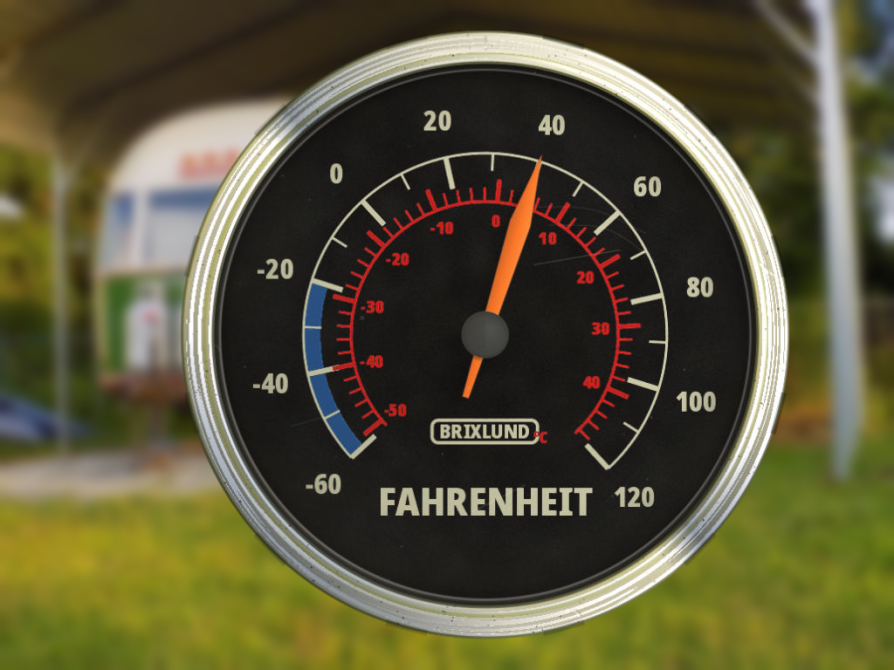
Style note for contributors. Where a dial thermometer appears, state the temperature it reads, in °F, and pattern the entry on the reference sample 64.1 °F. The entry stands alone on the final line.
40 °F
